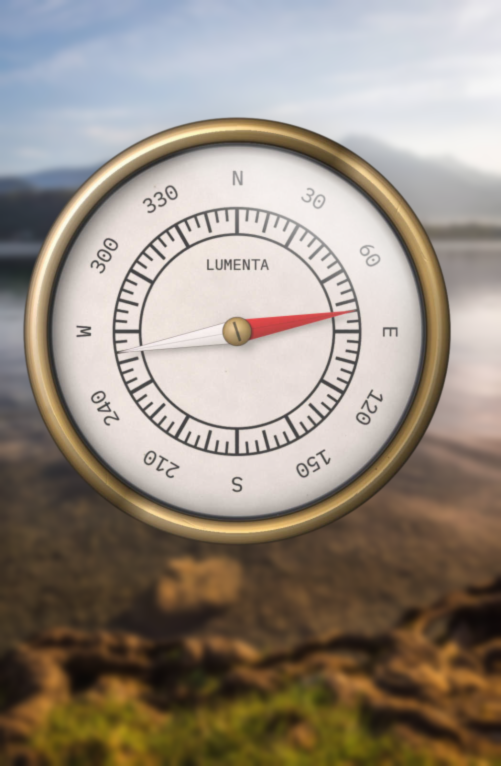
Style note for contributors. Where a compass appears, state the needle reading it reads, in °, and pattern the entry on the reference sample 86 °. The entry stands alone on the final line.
80 °
